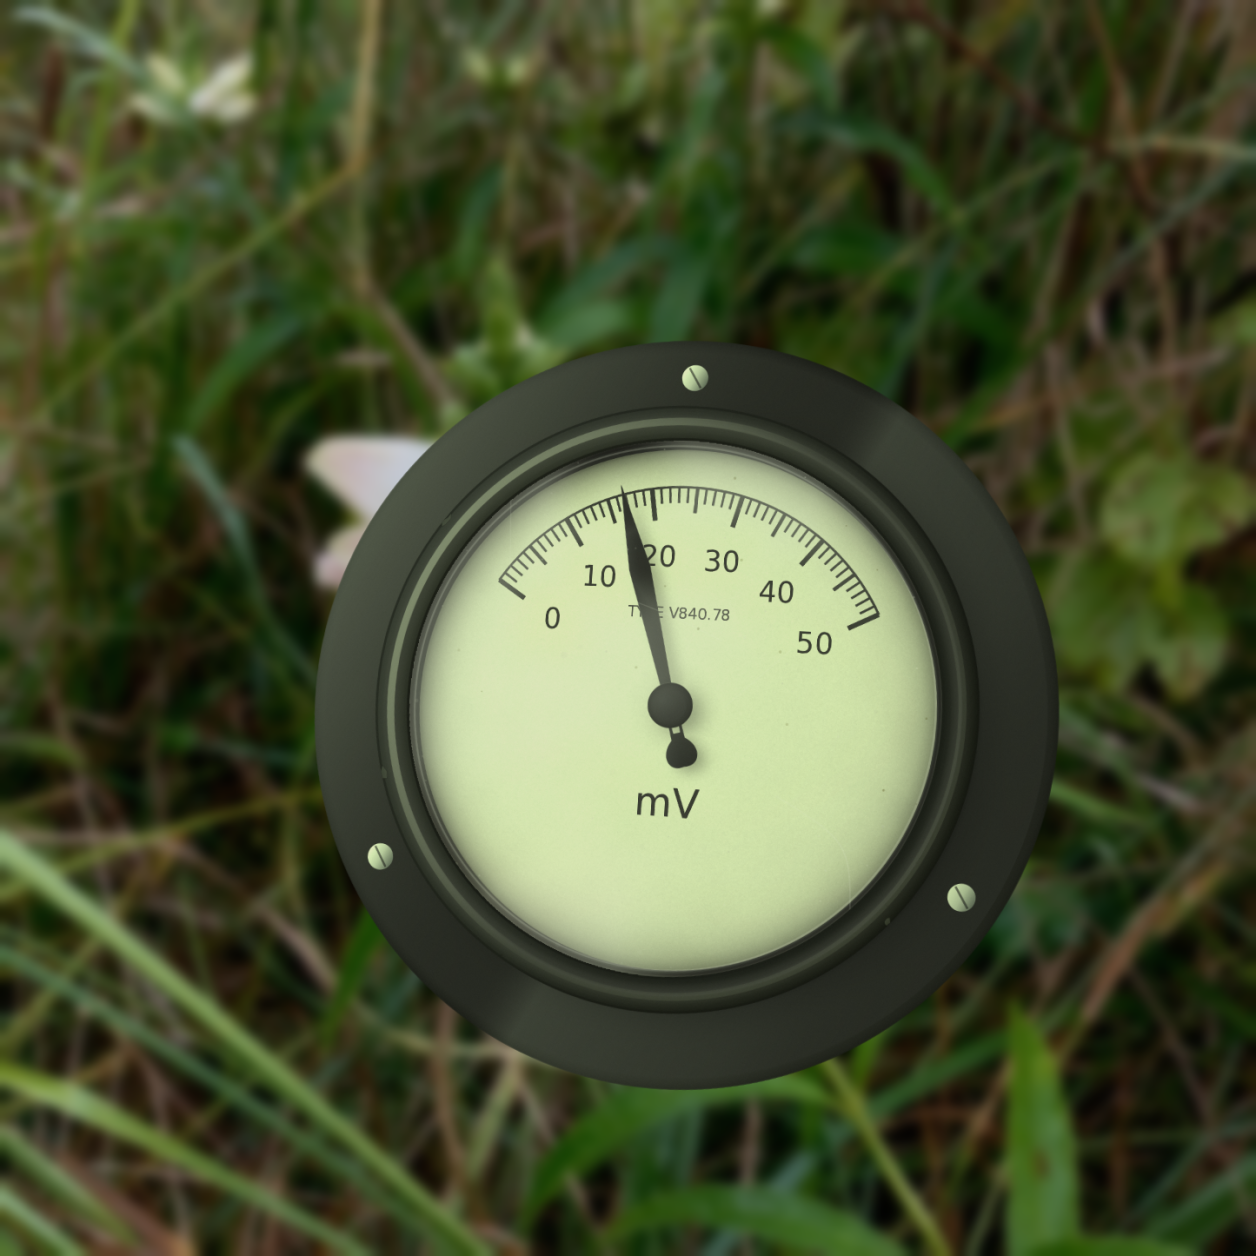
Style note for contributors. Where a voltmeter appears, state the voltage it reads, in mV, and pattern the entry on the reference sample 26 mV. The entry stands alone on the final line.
17 mV
